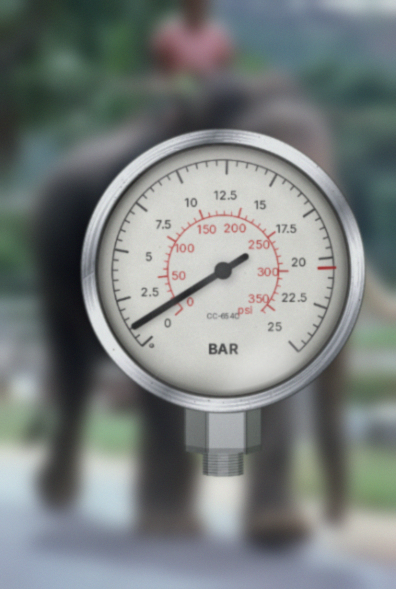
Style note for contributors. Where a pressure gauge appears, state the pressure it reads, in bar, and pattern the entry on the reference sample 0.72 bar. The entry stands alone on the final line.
1 bar
